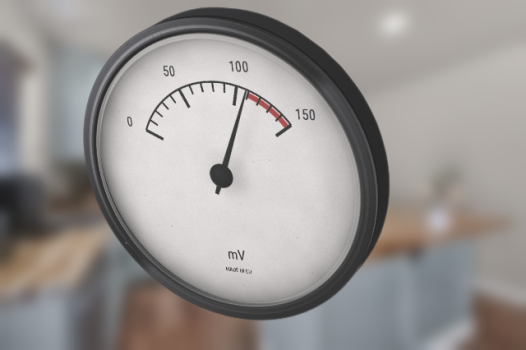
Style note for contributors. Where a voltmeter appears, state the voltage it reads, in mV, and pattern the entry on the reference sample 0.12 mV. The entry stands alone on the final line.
110 mV
